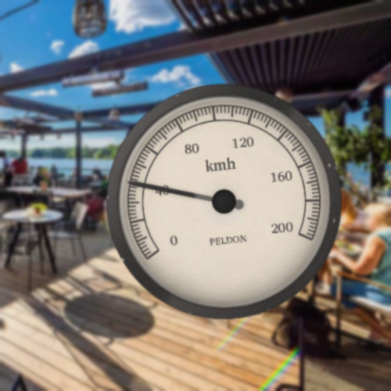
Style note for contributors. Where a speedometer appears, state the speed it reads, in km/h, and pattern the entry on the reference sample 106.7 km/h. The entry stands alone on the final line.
40 km/h
